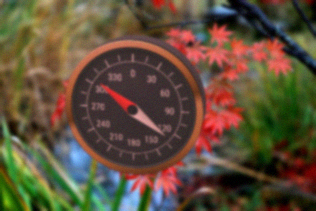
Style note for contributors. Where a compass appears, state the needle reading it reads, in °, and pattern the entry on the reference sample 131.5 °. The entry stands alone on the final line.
307.5 °
